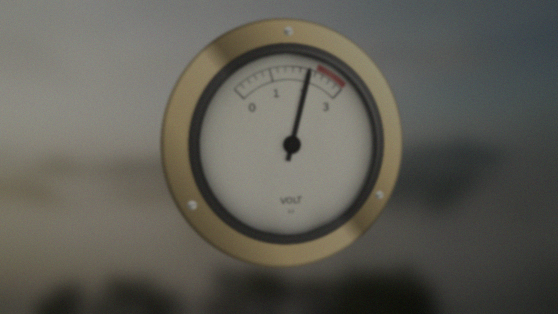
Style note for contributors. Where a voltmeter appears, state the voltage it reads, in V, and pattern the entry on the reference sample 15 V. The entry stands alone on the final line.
2 V
